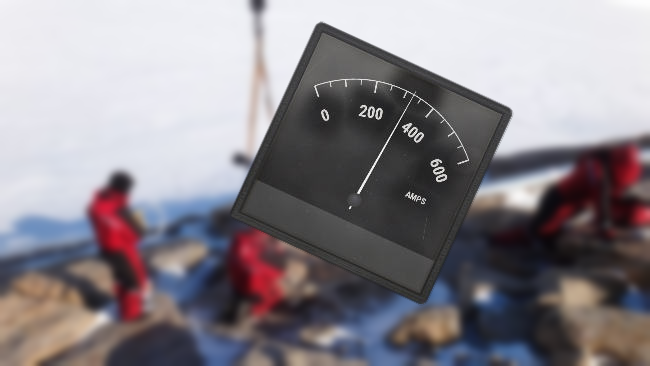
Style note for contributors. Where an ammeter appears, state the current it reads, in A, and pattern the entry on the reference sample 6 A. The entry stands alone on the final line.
325 A
